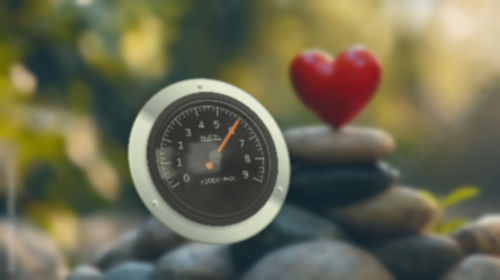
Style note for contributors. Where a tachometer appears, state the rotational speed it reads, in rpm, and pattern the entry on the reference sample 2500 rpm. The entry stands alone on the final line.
6000 rpm
